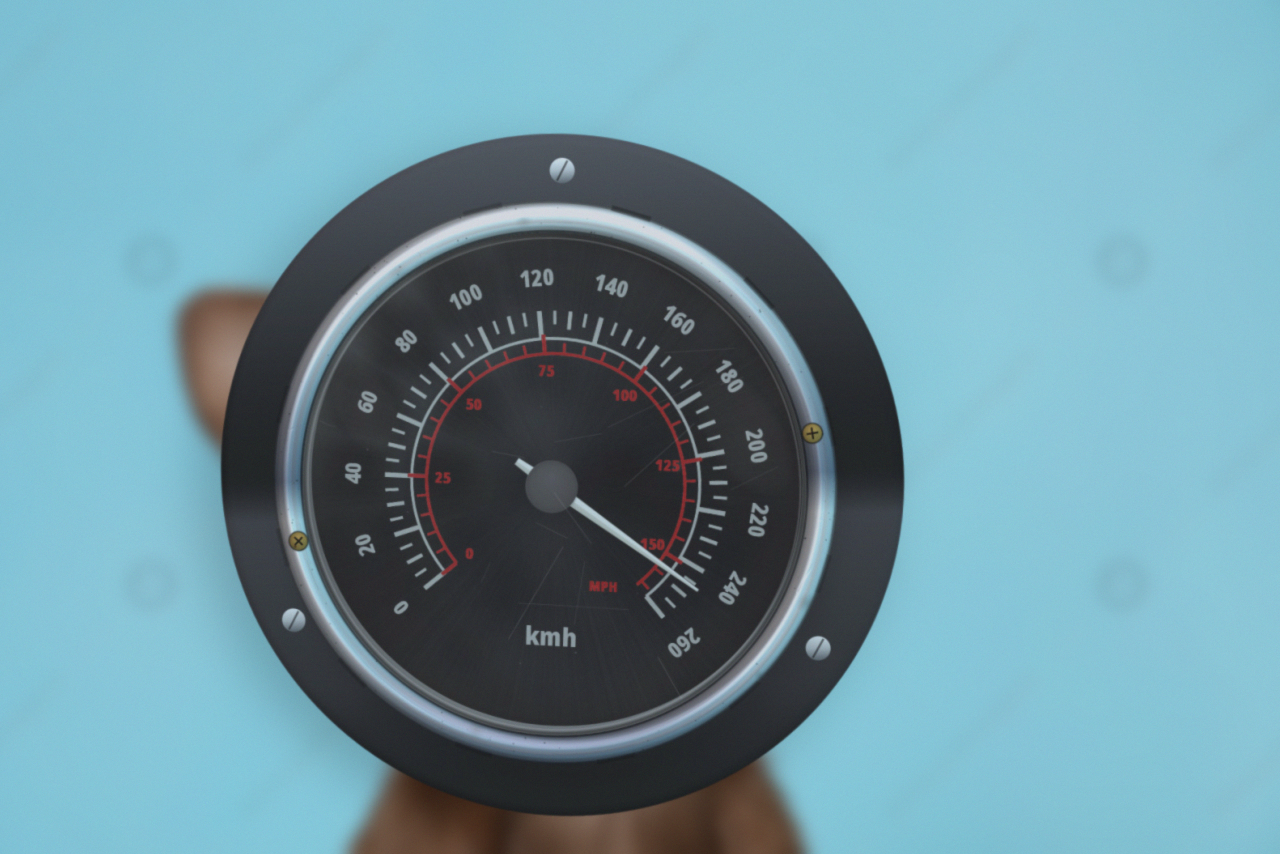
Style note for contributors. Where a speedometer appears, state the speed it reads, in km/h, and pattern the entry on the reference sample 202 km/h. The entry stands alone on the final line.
245 km/h
